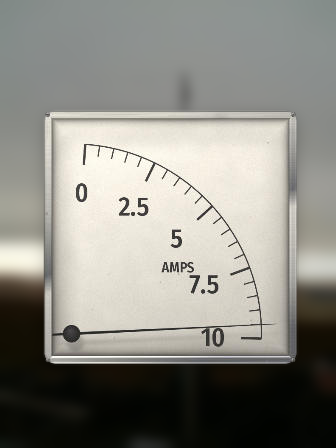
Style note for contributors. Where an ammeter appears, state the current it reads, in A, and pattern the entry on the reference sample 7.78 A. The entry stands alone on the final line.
9.5 A
